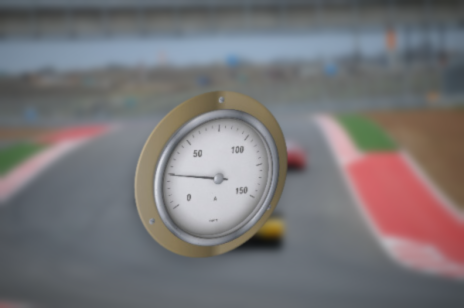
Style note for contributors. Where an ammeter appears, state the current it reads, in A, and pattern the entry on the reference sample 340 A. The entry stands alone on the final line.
25 A
